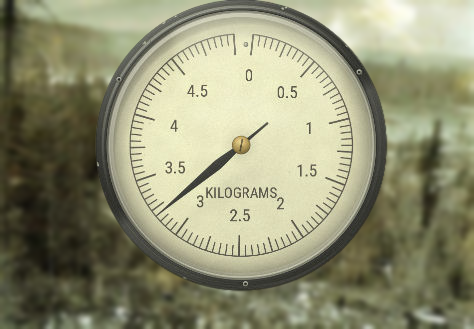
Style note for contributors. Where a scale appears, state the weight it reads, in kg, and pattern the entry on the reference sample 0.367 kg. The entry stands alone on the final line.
3.2 kg
